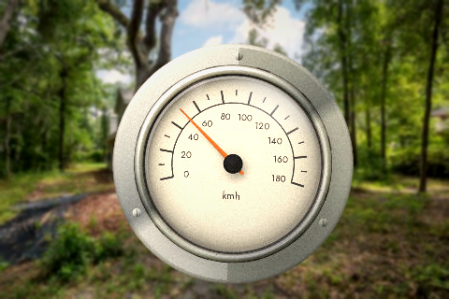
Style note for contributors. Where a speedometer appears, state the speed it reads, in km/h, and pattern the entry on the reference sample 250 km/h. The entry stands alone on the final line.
50 km/h
